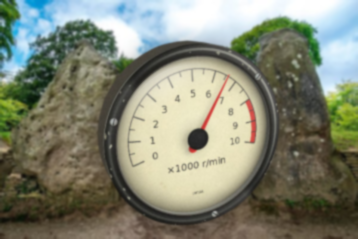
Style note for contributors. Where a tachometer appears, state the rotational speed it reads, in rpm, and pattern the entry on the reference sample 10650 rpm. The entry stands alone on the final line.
6500 rpm
